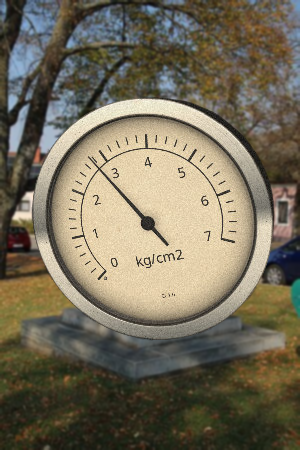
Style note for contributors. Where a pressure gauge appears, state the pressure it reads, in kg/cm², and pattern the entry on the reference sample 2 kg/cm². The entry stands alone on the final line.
2.8 kg/cm²
